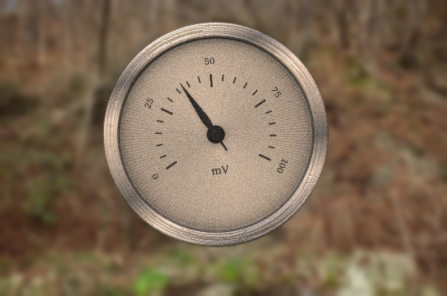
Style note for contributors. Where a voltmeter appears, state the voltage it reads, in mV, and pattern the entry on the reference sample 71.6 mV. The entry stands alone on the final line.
37.5 mV
